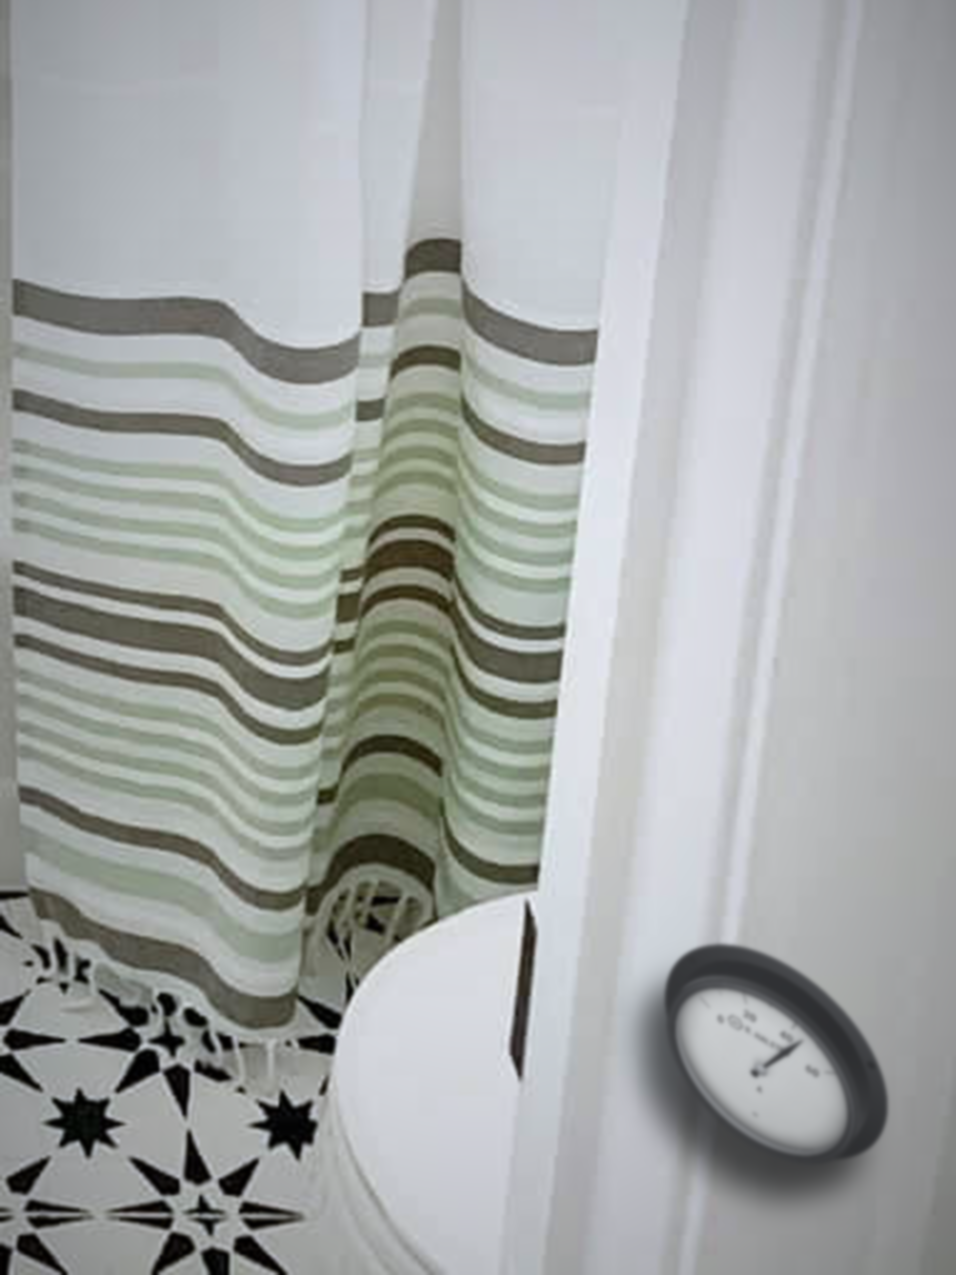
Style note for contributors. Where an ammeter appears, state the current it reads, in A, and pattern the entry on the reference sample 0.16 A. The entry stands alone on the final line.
45 A
